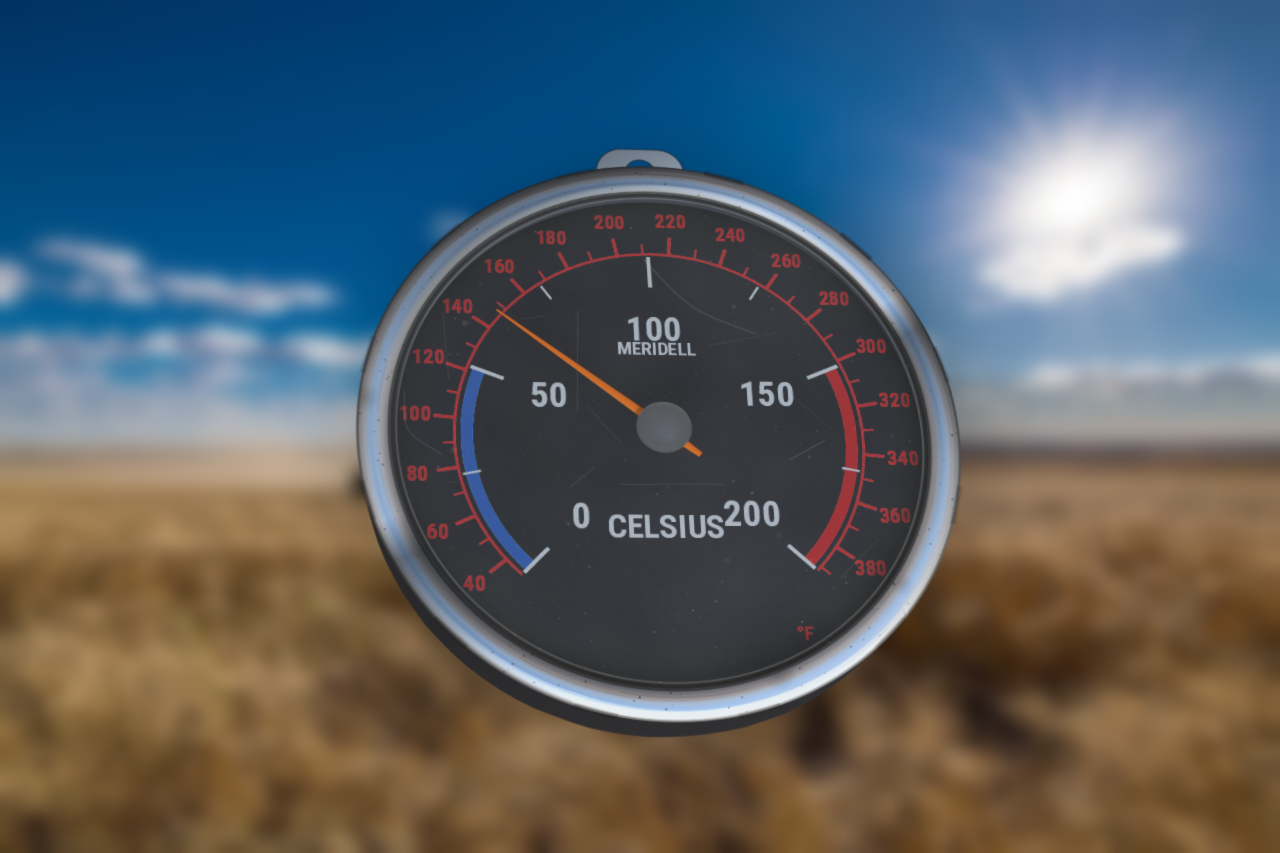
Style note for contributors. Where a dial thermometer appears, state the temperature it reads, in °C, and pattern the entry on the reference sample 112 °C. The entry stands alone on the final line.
62.5 °C
